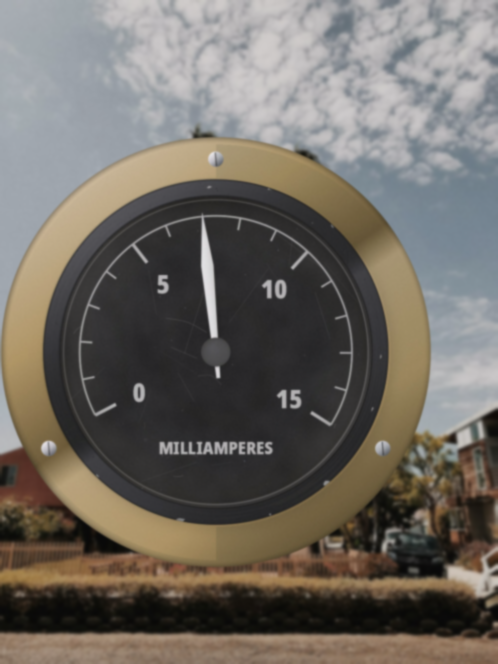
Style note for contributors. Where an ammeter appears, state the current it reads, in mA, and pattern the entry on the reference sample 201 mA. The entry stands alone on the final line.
7 mA
